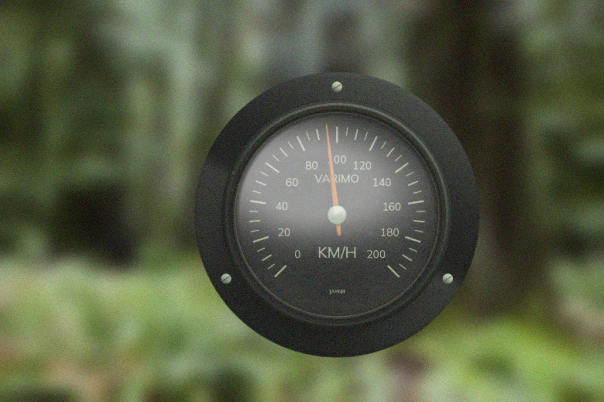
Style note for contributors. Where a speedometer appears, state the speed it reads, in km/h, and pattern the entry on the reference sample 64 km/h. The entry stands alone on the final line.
95 km/h
